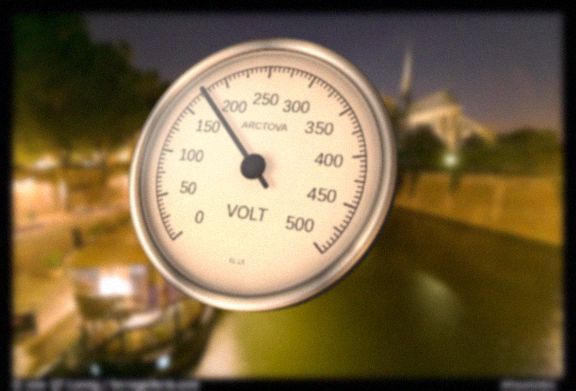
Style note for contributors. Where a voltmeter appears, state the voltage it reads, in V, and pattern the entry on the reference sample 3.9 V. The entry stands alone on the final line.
175 V
